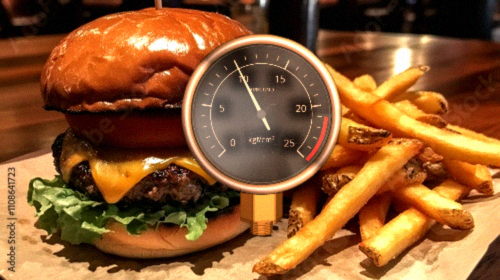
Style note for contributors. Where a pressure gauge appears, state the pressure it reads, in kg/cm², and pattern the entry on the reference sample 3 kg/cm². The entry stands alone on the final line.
10 kg/cm²
